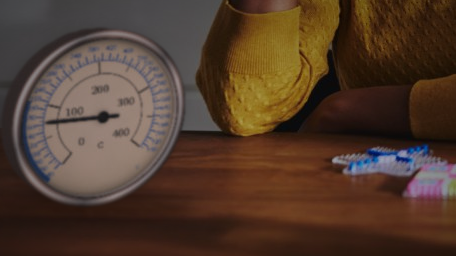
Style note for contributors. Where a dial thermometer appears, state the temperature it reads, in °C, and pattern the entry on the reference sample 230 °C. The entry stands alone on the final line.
75 °C
